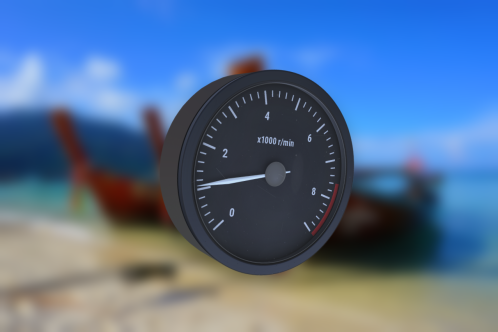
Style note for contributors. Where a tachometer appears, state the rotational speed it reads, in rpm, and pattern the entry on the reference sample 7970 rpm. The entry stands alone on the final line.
1100 rpm
